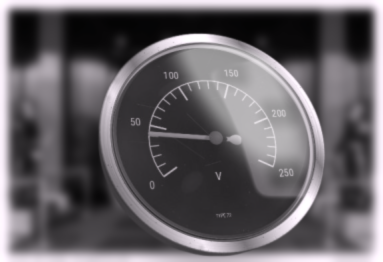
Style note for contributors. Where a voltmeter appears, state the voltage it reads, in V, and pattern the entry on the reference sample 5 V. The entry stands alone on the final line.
40 V
